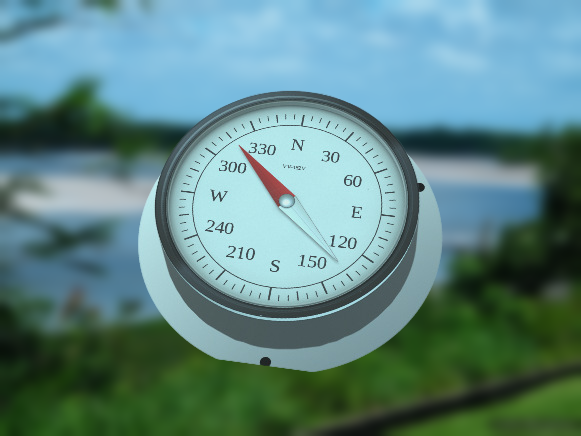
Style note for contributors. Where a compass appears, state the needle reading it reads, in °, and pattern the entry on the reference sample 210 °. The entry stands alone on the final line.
315 °
